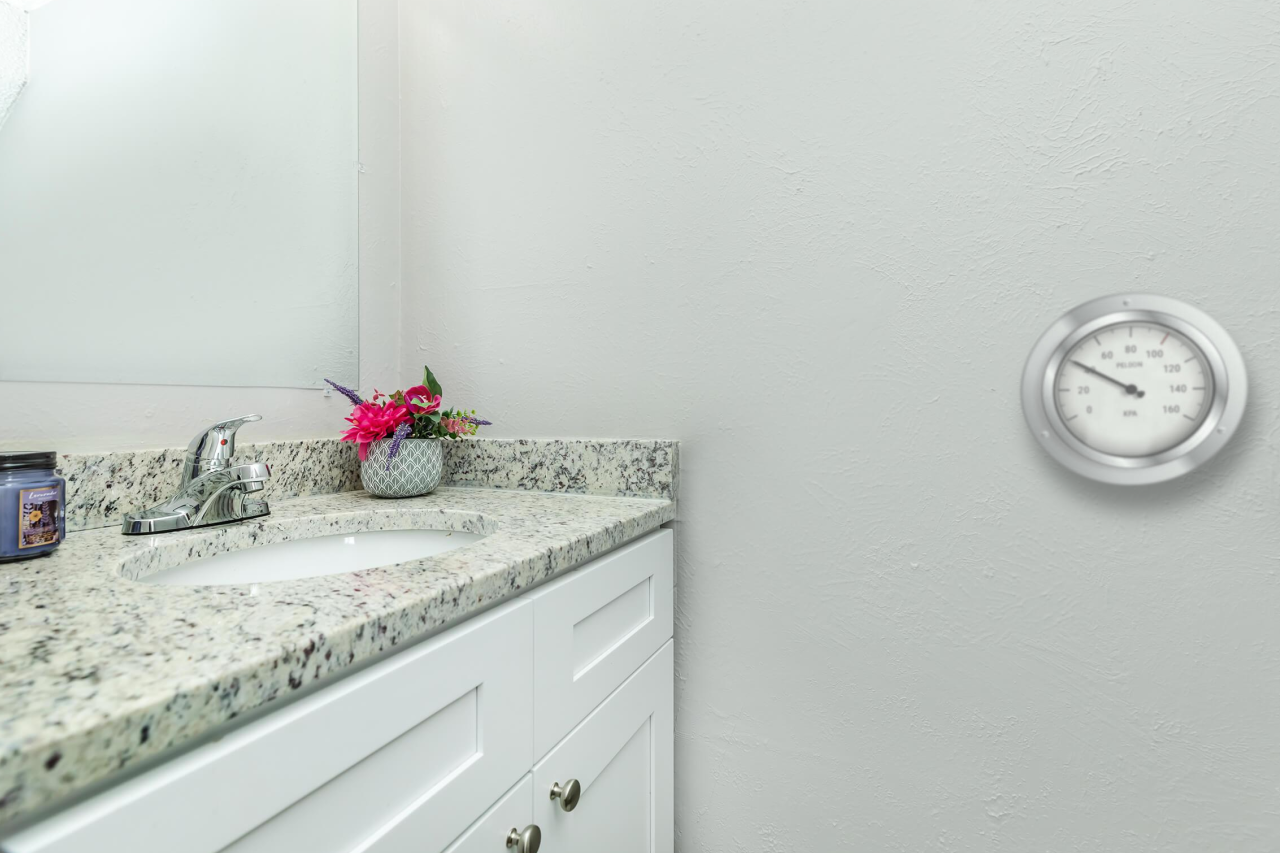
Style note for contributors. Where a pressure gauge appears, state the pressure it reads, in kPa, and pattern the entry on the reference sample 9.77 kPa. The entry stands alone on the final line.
40 kPa
